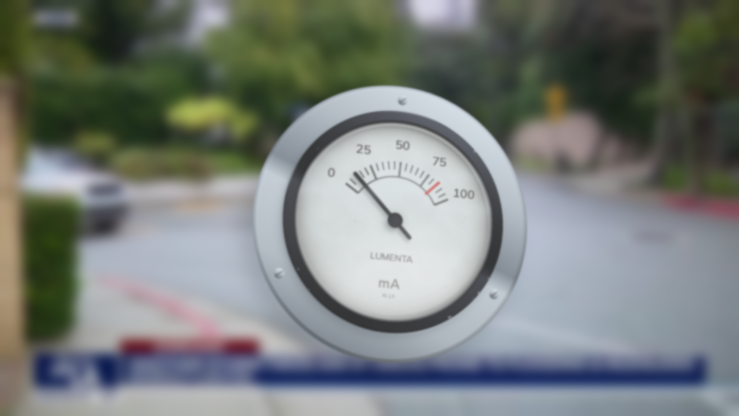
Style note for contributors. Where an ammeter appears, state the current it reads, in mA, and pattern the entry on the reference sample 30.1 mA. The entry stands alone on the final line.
10 mA
